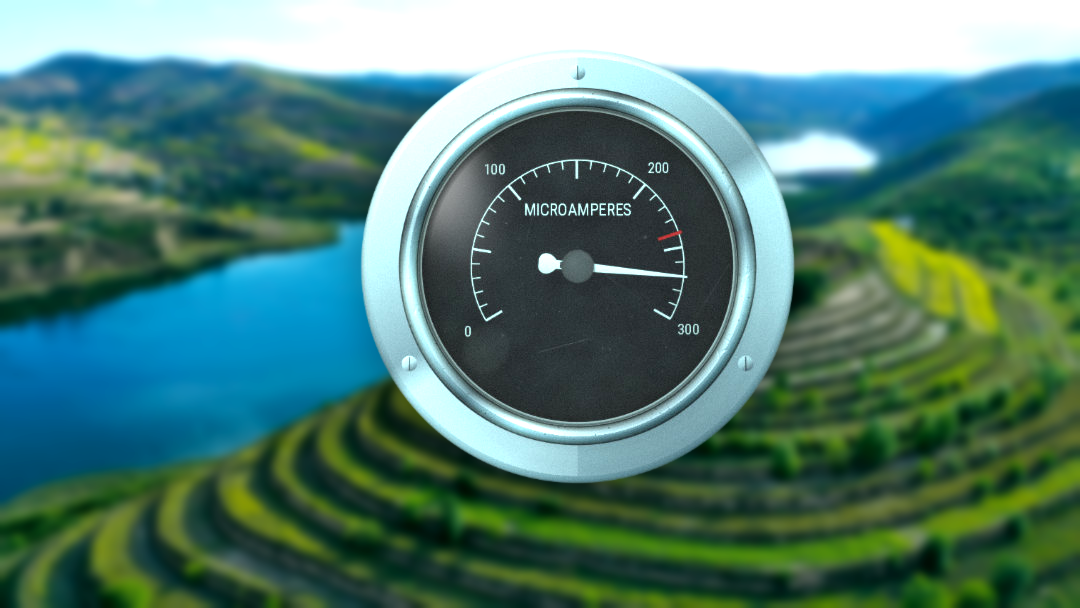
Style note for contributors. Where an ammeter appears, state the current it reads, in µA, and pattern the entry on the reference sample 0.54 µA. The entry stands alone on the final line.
270 µA
